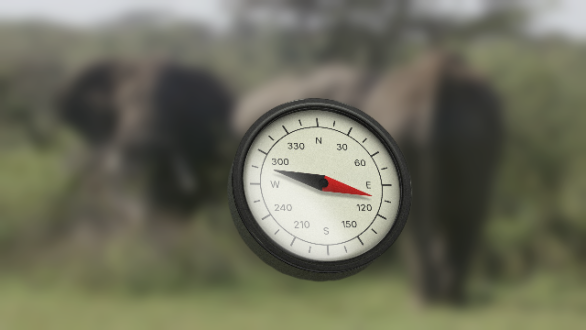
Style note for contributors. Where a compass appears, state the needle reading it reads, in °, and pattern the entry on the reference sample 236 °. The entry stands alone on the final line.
105 °
